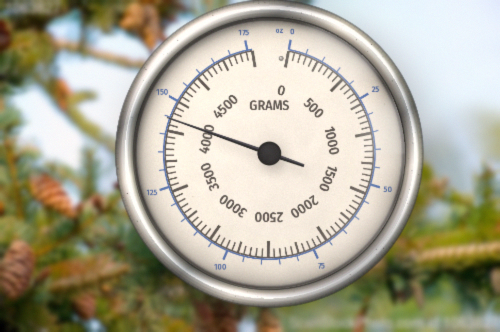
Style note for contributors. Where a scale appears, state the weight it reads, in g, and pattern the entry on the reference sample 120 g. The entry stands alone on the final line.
4100 g
